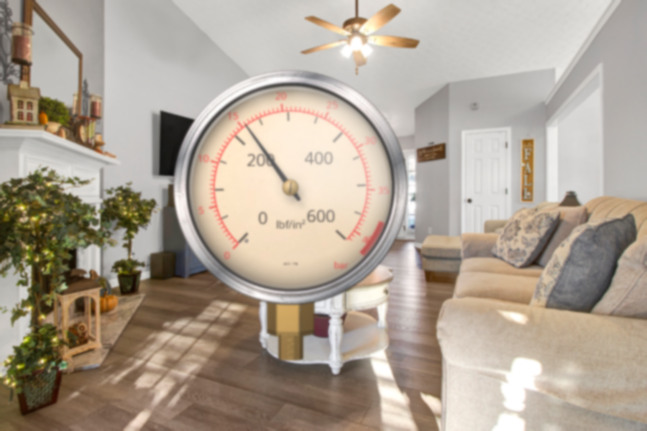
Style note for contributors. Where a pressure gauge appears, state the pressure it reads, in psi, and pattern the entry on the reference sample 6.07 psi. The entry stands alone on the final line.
225 psi
